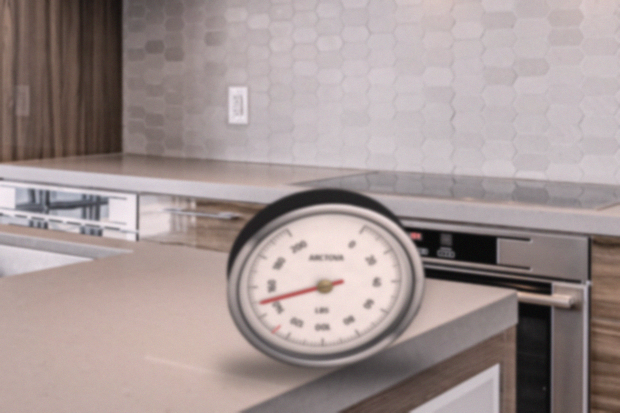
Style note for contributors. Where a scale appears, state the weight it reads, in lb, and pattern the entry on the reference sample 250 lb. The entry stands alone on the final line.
150 lb
